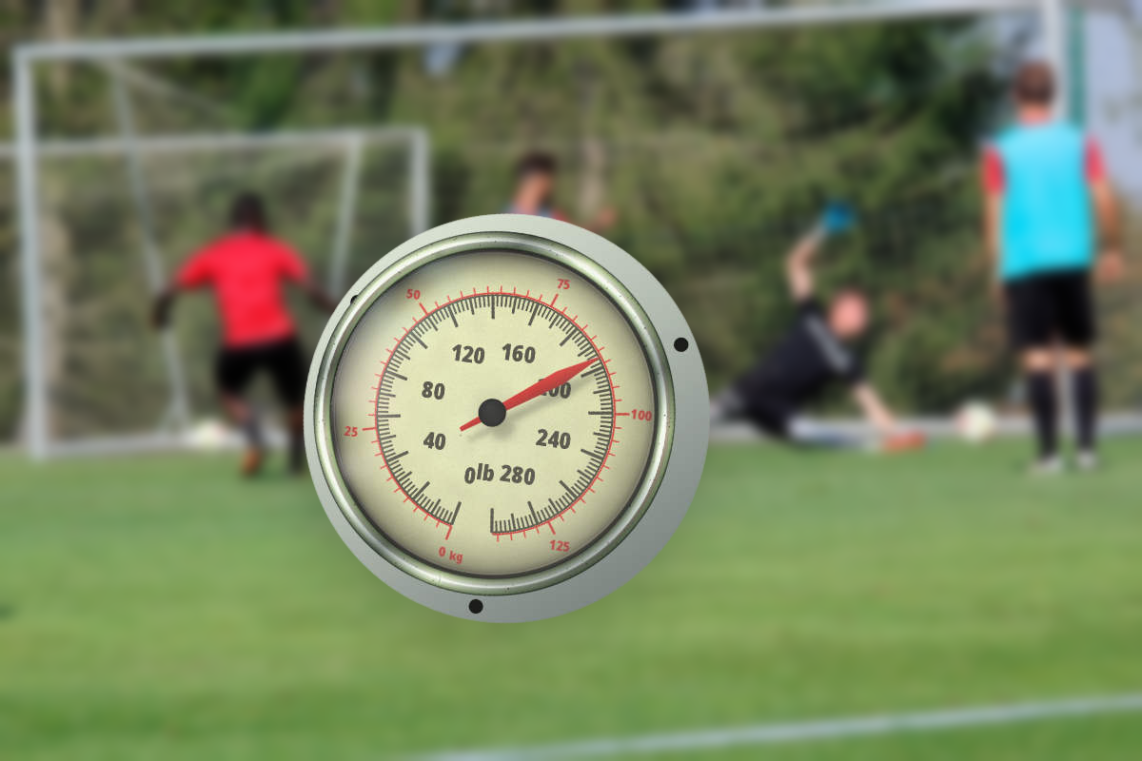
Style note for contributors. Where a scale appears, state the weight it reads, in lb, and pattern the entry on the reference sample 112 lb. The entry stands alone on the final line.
196 lb
